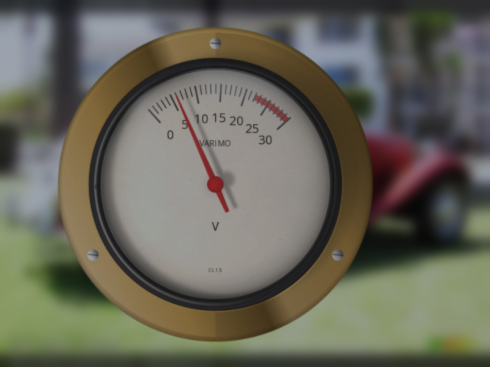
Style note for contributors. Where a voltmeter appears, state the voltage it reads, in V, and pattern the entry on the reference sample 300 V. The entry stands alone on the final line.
6 V
